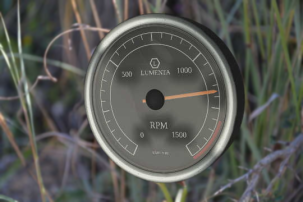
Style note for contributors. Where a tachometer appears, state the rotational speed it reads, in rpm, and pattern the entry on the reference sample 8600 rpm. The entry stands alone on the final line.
1175 rpm
